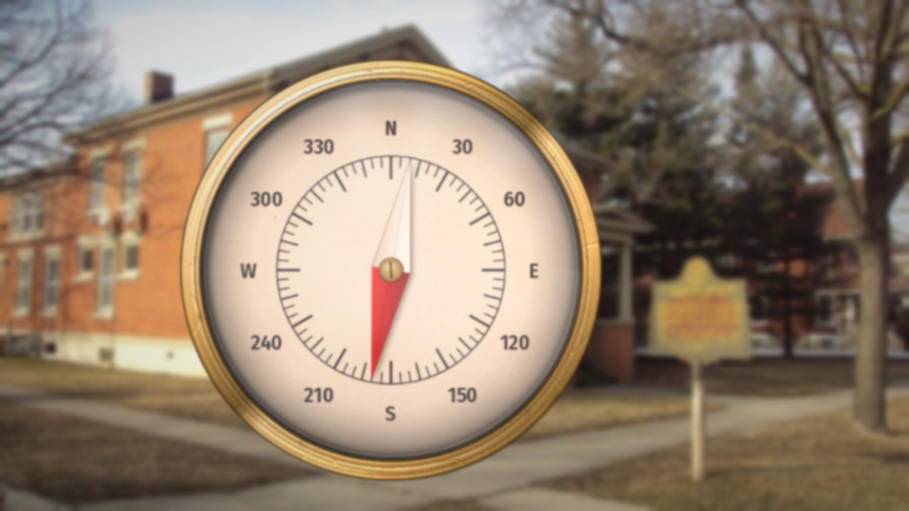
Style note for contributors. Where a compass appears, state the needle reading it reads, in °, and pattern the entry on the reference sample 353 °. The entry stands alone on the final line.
190 °
